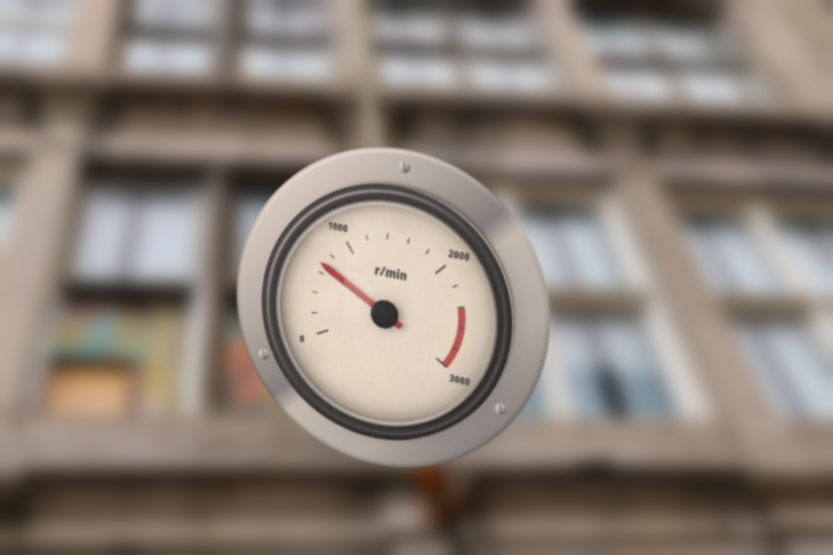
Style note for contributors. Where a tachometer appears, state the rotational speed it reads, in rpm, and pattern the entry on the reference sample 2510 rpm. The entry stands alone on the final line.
700 rpm
